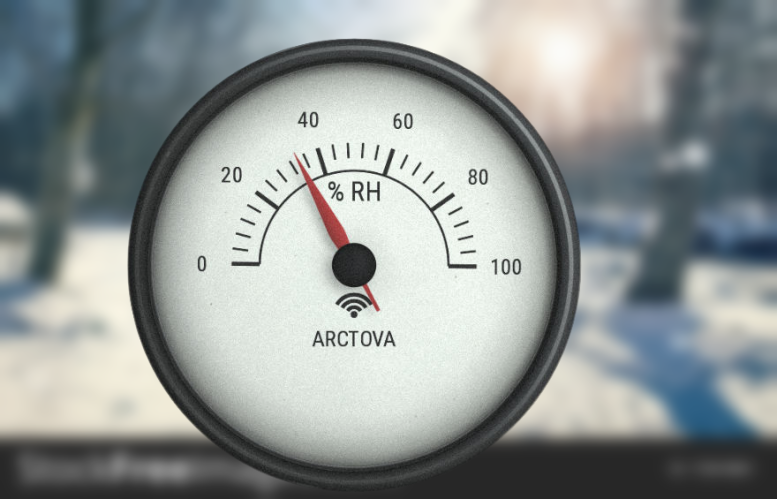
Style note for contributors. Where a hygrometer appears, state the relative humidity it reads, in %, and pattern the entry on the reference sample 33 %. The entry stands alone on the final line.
34 %
